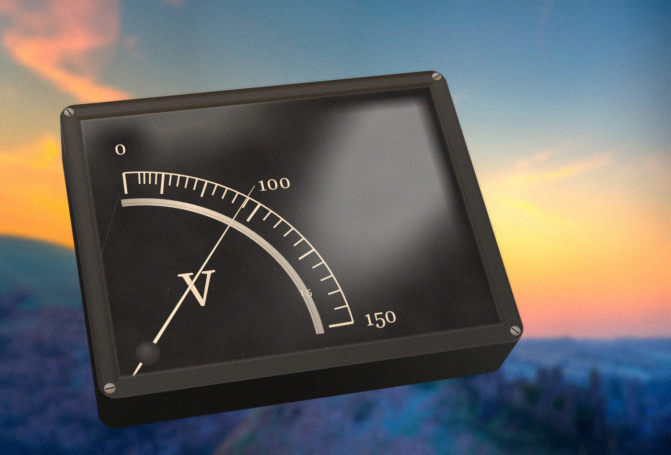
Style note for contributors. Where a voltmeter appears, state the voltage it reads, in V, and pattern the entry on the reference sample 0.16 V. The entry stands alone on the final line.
95 V
